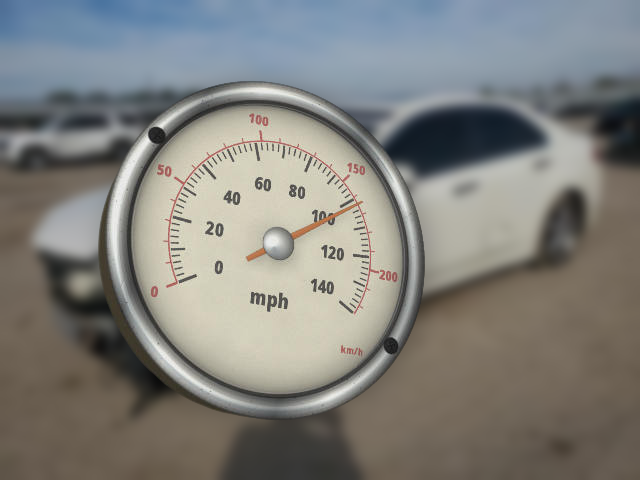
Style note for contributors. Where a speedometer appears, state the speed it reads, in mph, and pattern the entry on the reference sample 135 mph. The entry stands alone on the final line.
102 mph
